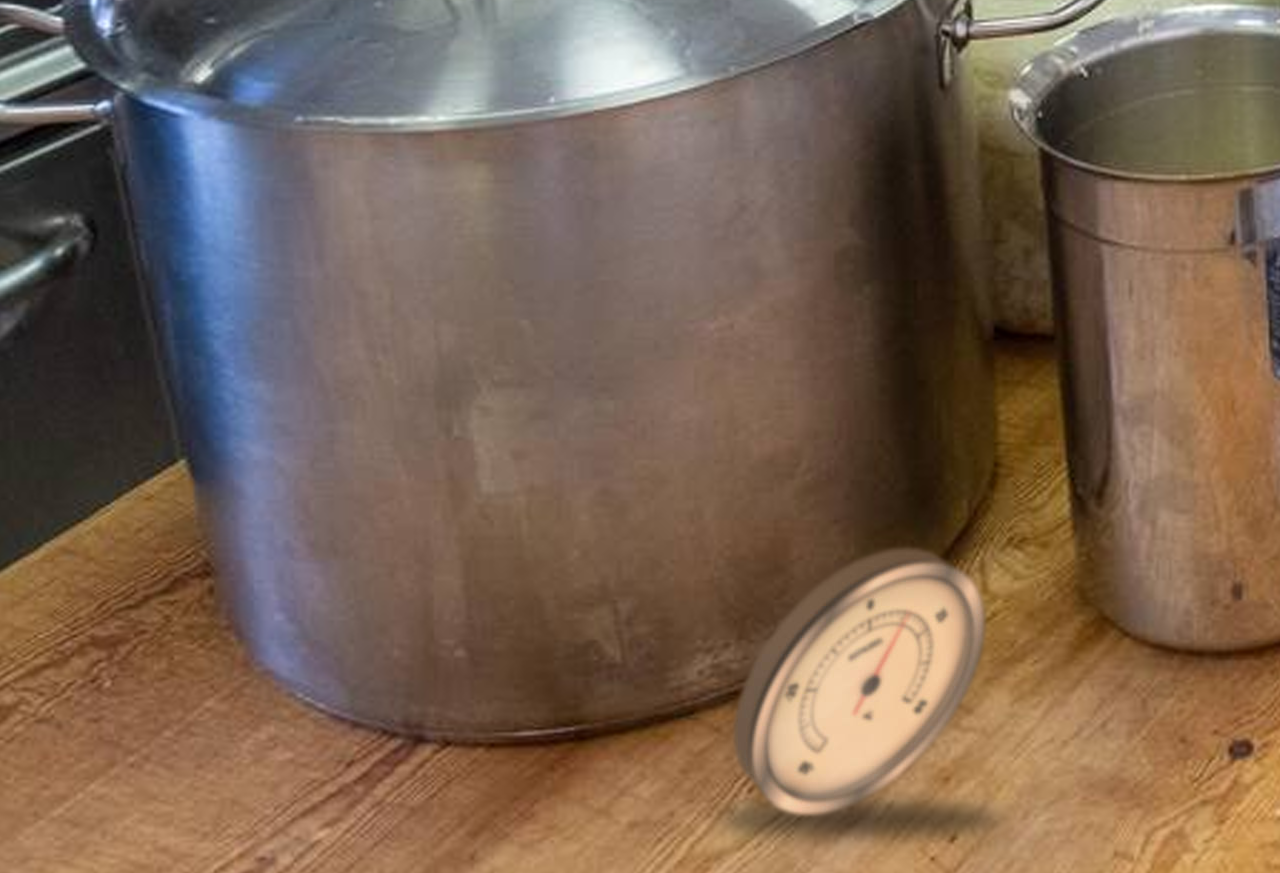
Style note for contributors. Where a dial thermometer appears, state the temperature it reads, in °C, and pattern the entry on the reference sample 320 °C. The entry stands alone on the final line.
12.5 °C
